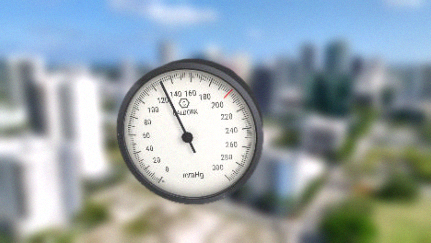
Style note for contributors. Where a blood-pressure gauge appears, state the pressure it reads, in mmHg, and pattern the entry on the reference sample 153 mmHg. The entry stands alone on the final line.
130 mmHg
